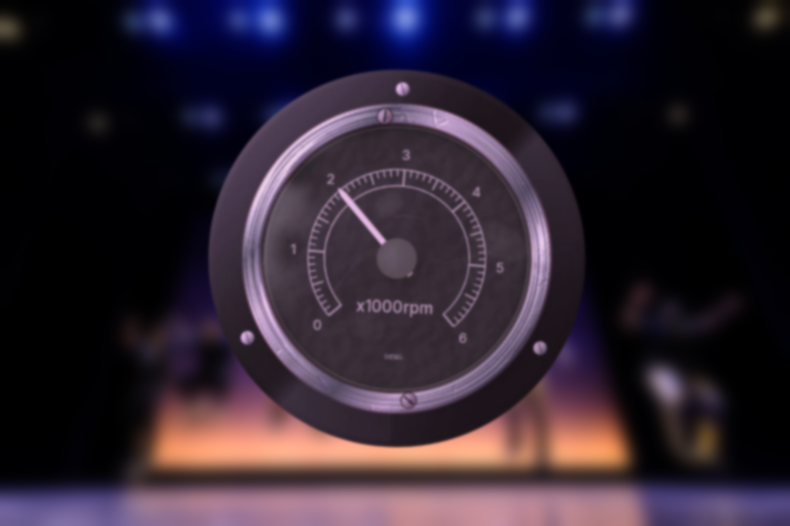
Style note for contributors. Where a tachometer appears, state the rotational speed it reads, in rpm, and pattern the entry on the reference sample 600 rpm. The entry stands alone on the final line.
2000 rpm
